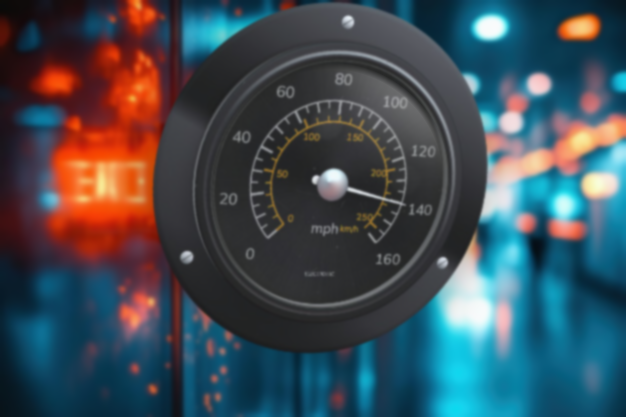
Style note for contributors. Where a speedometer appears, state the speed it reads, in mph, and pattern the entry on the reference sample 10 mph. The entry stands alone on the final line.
140 mph
